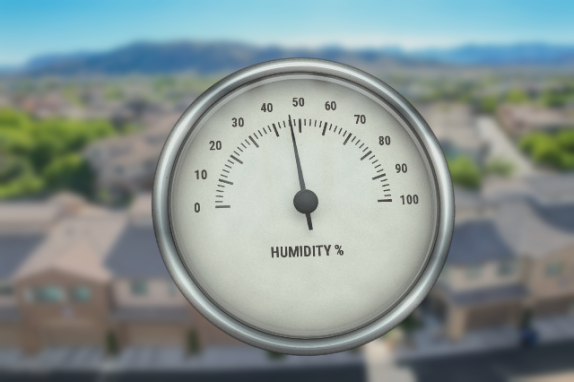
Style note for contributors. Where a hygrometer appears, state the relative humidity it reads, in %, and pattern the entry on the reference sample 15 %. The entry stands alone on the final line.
46 %
